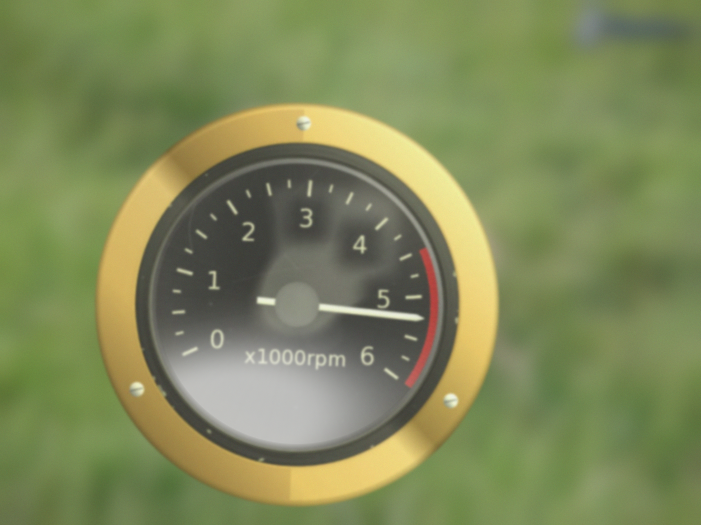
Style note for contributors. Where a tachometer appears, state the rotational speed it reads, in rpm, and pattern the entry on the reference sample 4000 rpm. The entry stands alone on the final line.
5250 rpm
